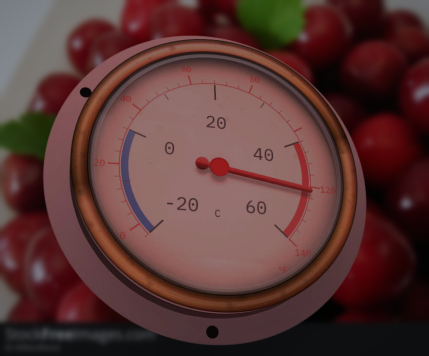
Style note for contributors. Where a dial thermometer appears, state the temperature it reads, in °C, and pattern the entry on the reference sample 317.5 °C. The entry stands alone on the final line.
50 °C
